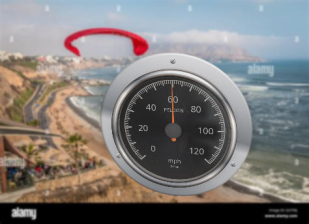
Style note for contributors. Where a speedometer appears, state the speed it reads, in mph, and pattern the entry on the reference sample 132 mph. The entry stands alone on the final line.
60 mph
